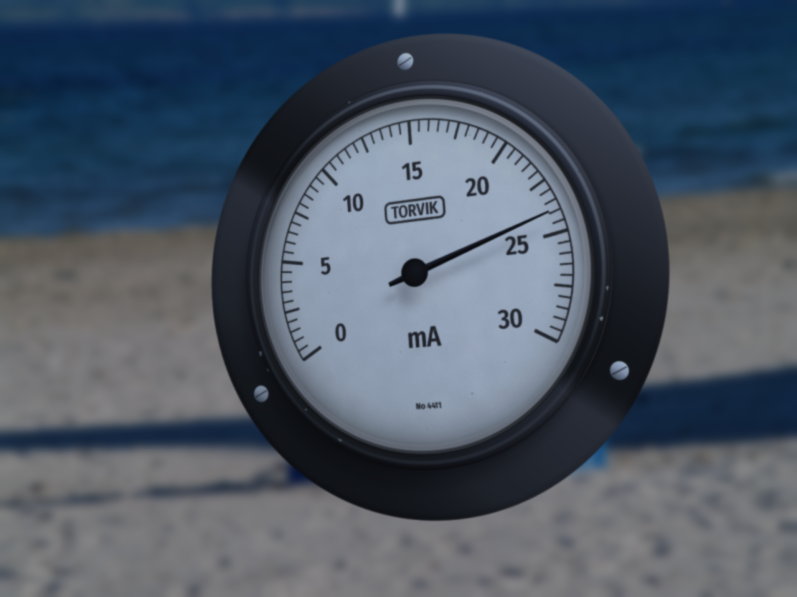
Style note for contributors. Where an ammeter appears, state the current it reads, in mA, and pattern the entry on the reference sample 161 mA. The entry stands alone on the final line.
24 mA
